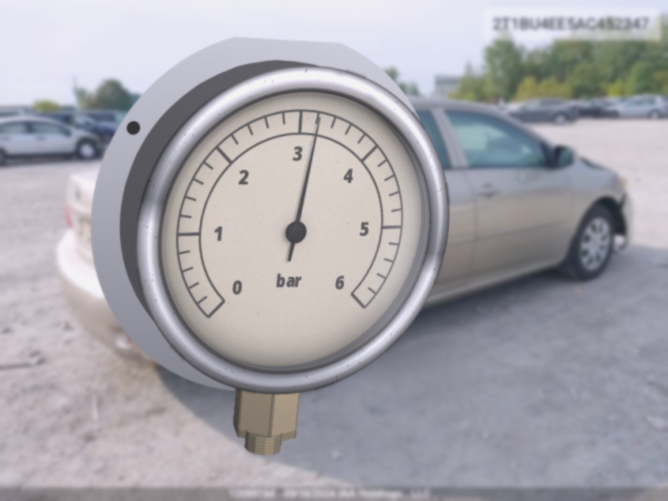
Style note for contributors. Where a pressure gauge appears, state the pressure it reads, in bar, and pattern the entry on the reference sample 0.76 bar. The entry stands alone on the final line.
3.2 bar
